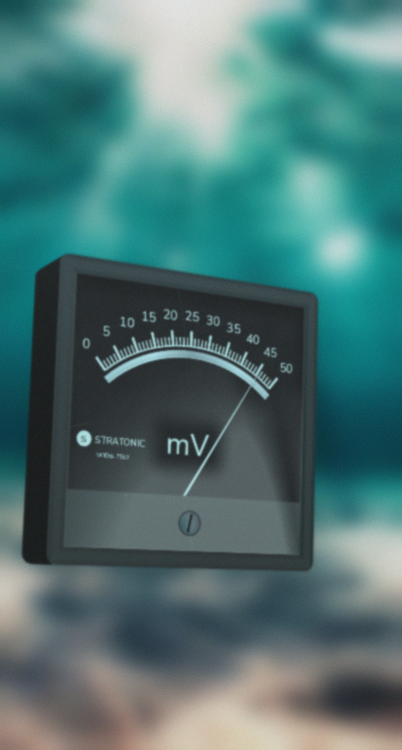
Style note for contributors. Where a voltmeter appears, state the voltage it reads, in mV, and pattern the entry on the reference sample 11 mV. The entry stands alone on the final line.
45 mV
